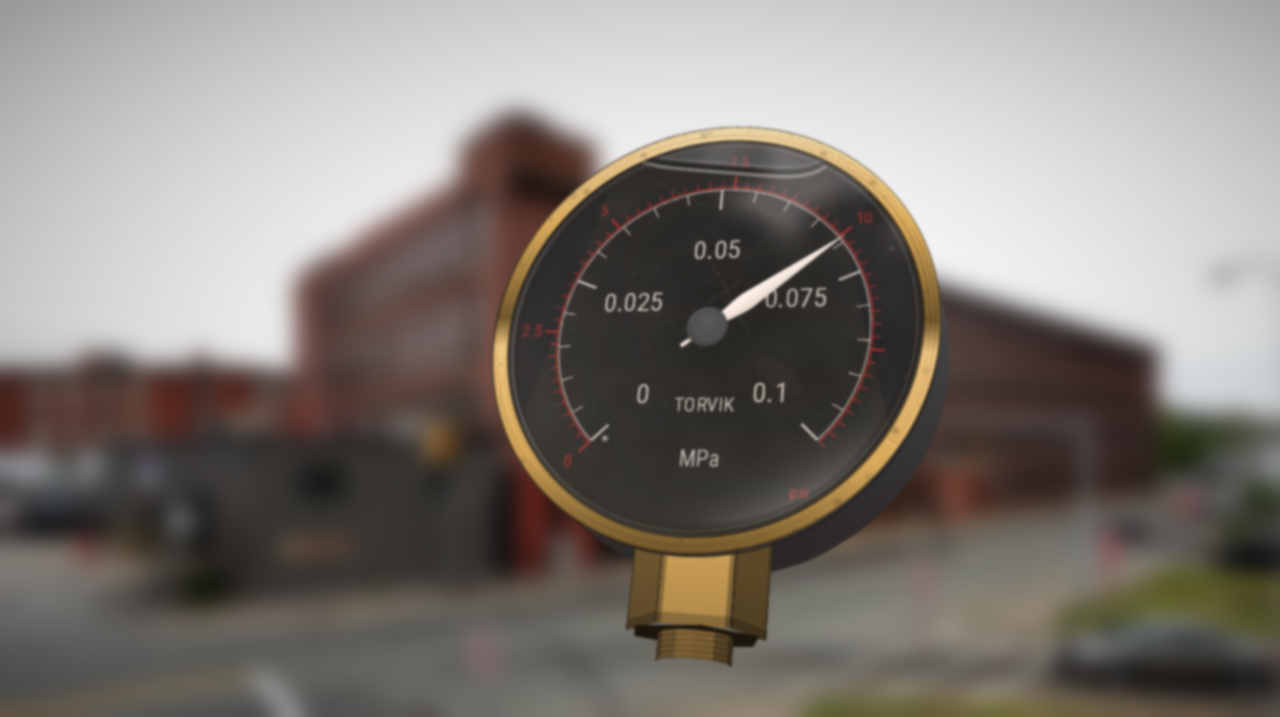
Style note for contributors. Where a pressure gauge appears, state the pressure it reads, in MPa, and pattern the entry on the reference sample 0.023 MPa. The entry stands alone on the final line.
0.07 MPa
